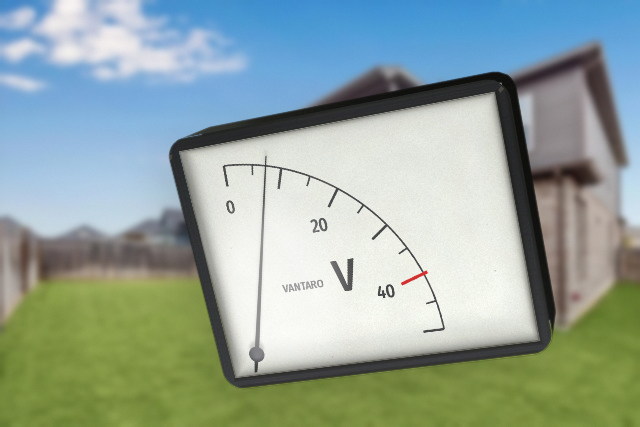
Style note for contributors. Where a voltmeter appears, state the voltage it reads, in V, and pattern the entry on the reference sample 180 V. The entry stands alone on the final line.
7.5 V
